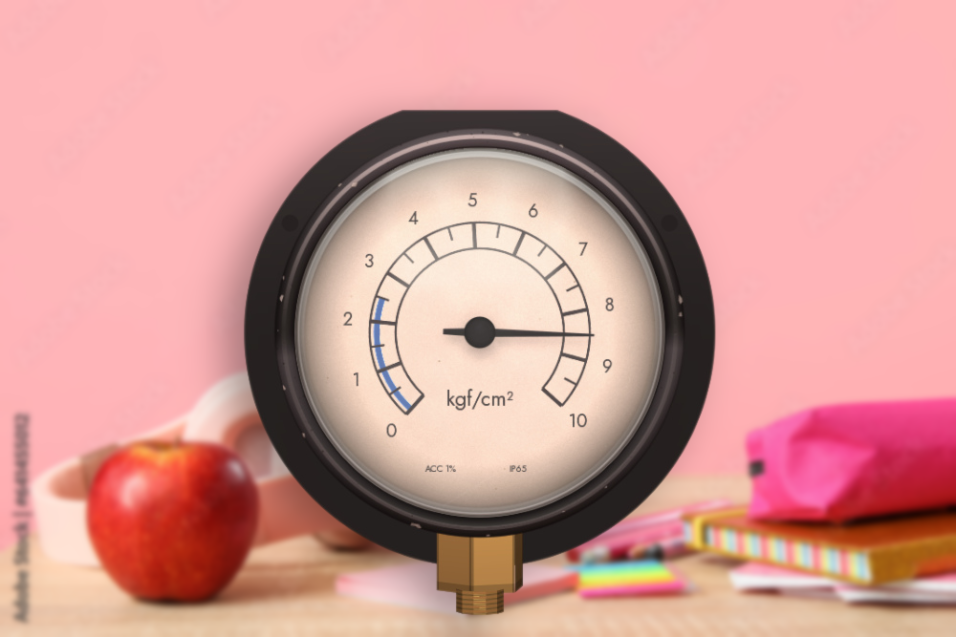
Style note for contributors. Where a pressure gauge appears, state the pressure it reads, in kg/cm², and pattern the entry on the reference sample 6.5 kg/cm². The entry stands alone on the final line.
8.5 kg/cm²
